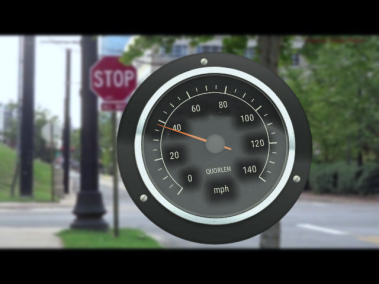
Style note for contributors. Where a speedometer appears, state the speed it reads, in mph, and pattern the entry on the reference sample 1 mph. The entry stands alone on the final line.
37.5 mph
